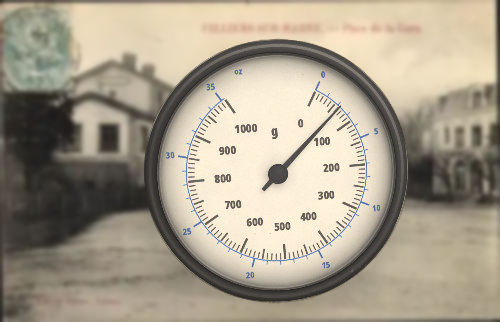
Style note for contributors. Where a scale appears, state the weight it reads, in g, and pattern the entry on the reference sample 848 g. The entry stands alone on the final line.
60 g
